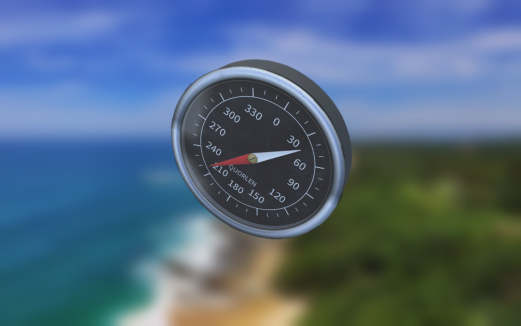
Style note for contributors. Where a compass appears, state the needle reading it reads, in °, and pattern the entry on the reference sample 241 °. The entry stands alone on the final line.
220 °
